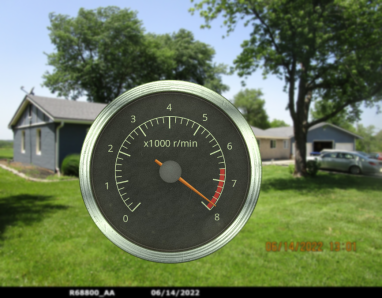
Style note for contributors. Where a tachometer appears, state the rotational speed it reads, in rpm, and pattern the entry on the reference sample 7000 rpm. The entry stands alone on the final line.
7800 rpm
